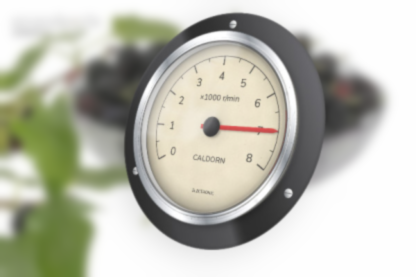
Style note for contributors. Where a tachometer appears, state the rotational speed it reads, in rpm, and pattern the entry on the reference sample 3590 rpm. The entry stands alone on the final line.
7000 rpm
